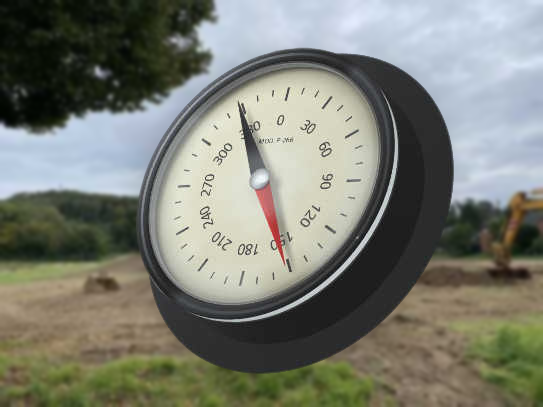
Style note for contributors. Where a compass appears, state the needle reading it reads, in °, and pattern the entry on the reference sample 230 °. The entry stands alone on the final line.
150 °
